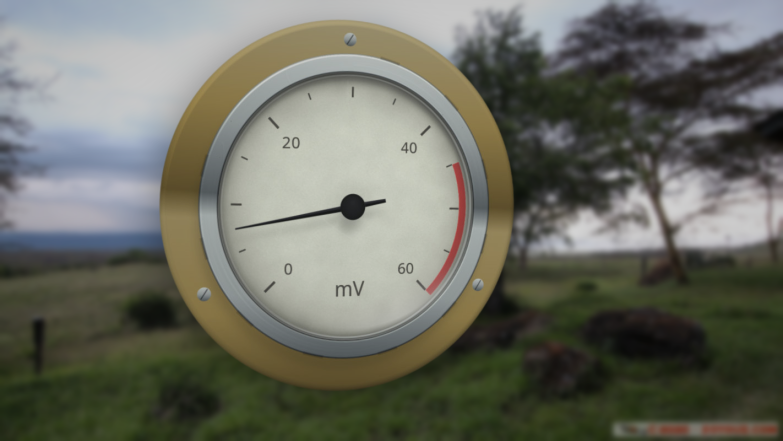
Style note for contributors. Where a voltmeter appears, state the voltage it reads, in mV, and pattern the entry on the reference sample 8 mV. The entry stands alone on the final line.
7.5 mV
